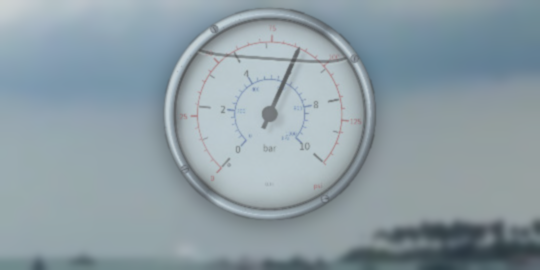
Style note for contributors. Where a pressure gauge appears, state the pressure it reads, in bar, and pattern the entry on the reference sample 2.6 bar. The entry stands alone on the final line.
6 bar
